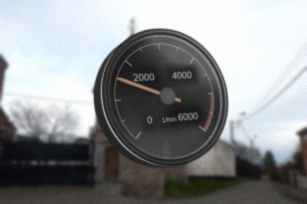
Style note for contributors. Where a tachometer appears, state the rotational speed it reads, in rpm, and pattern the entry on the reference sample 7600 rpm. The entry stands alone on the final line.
1500 rpm
